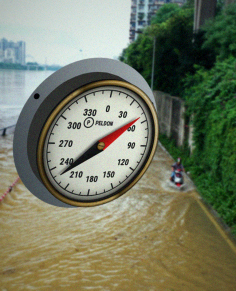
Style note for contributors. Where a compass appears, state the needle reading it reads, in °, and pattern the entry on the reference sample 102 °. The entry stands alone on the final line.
50 °
